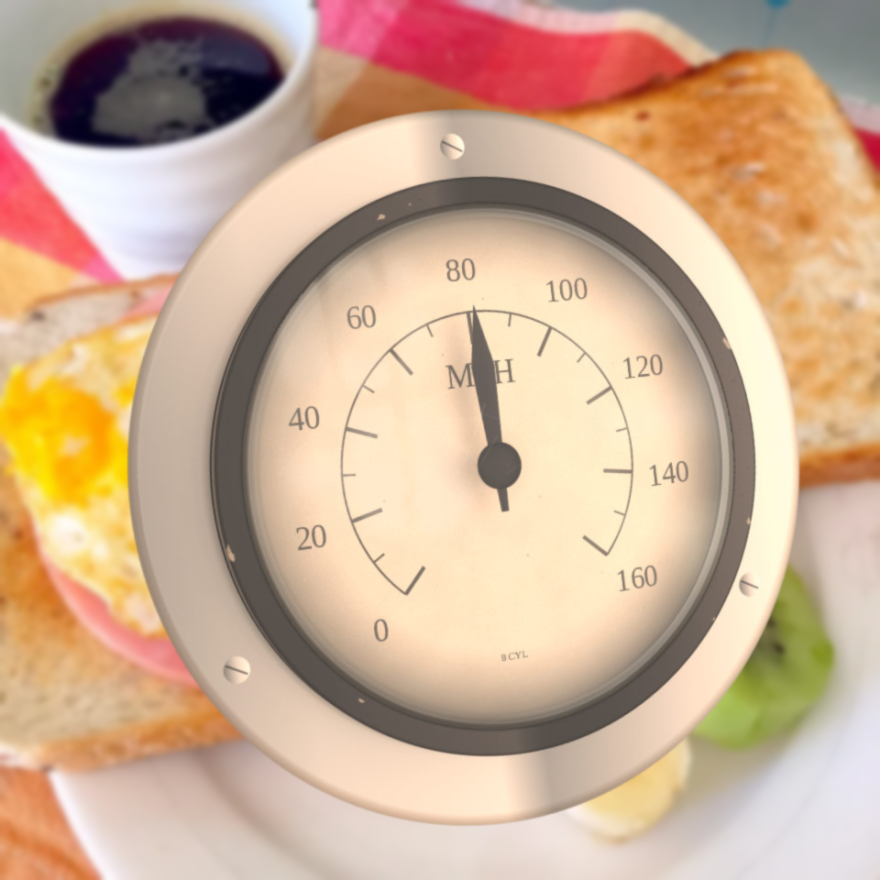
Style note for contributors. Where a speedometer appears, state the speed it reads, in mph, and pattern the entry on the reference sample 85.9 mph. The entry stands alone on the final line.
80 mph
